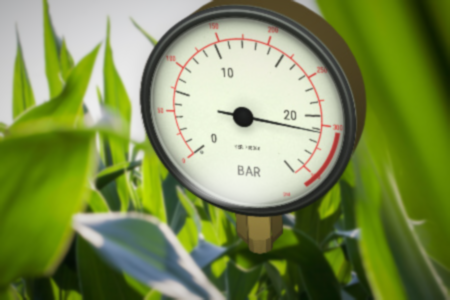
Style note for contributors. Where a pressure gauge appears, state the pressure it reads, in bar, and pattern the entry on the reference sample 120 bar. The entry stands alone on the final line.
21 bar
